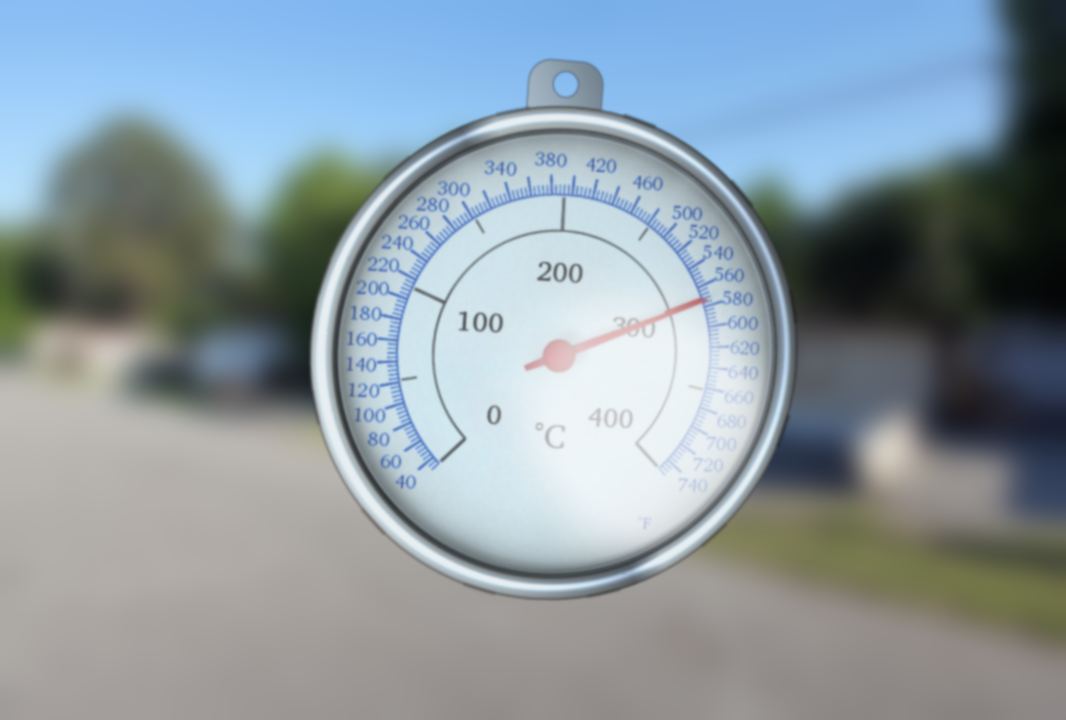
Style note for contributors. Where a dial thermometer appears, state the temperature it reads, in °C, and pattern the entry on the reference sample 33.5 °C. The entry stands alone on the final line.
300 °C
